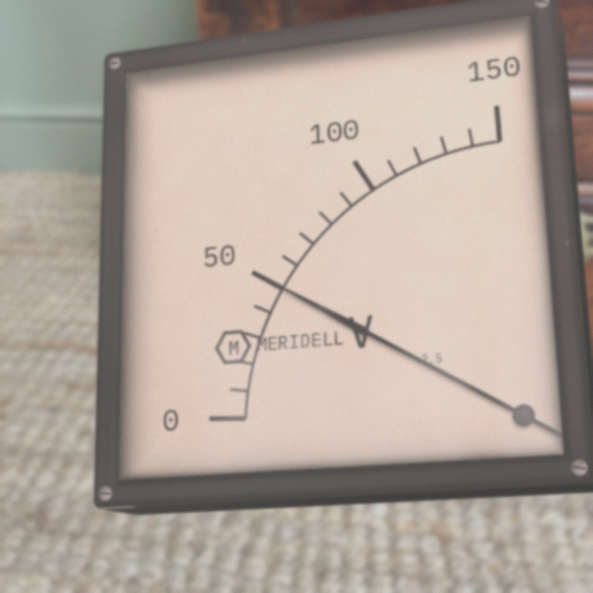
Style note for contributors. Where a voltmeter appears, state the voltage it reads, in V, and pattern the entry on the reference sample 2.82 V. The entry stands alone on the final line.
50 V
